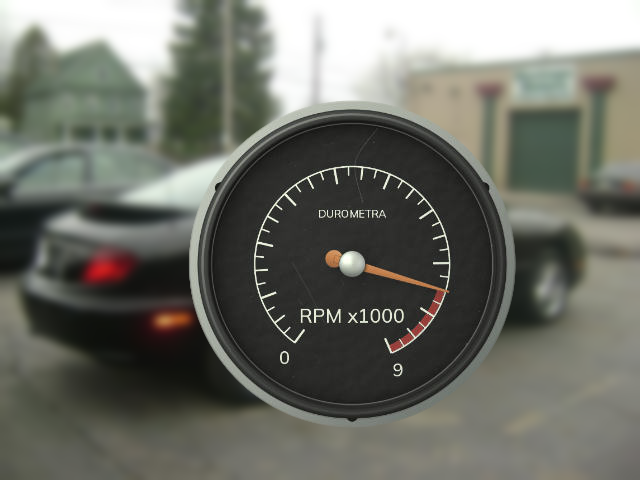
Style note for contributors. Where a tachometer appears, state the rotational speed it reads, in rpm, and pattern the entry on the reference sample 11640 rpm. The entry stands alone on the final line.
7500 rpm
